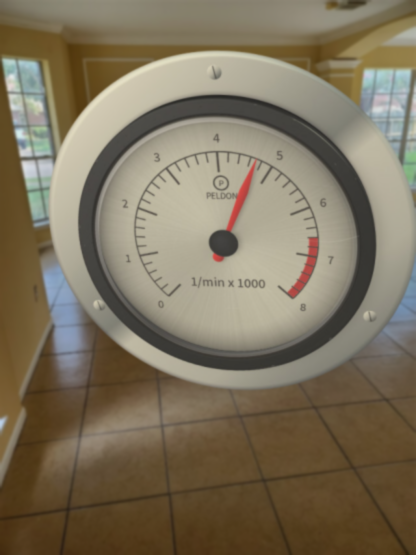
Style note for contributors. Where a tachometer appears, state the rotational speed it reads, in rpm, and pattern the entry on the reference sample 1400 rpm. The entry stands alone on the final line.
4700 rpm
